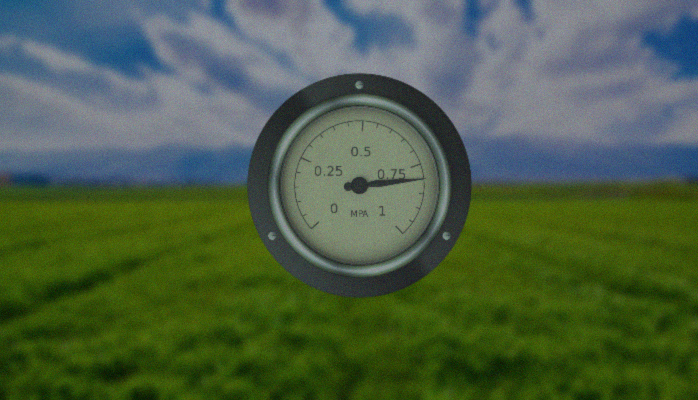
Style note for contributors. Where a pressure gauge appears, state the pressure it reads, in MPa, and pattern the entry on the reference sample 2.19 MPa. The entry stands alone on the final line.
0.8 MPa
